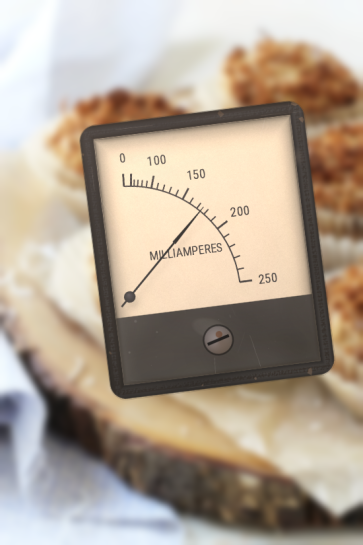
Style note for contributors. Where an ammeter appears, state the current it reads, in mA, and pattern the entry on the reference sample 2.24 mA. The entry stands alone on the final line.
175 mA
